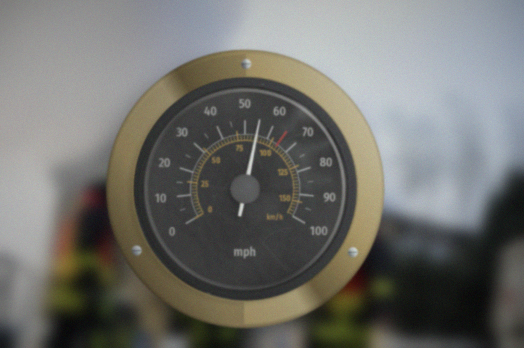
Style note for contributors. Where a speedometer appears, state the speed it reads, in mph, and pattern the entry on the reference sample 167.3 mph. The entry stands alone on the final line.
55 mph
